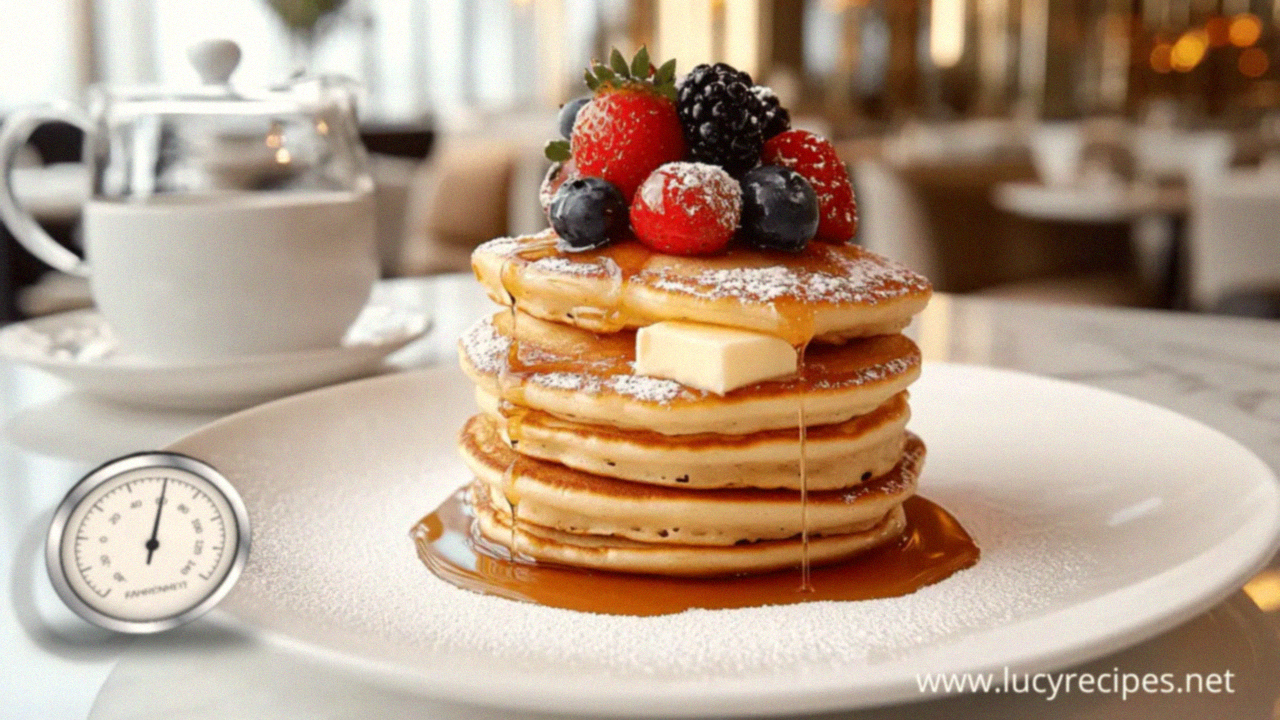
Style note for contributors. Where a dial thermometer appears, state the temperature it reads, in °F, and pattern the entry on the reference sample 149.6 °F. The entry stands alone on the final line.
60 °F
